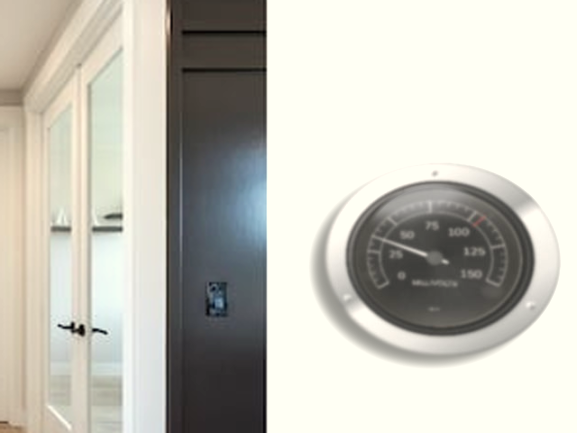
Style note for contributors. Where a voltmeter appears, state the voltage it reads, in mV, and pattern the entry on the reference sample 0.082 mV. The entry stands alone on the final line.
35 mV
